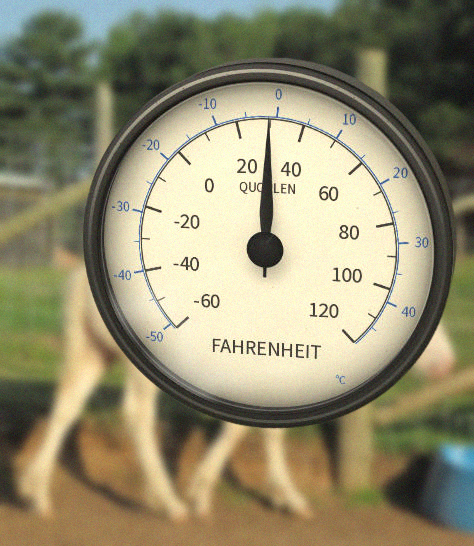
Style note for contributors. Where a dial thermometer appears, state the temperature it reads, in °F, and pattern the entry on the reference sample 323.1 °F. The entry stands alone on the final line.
30 °F
